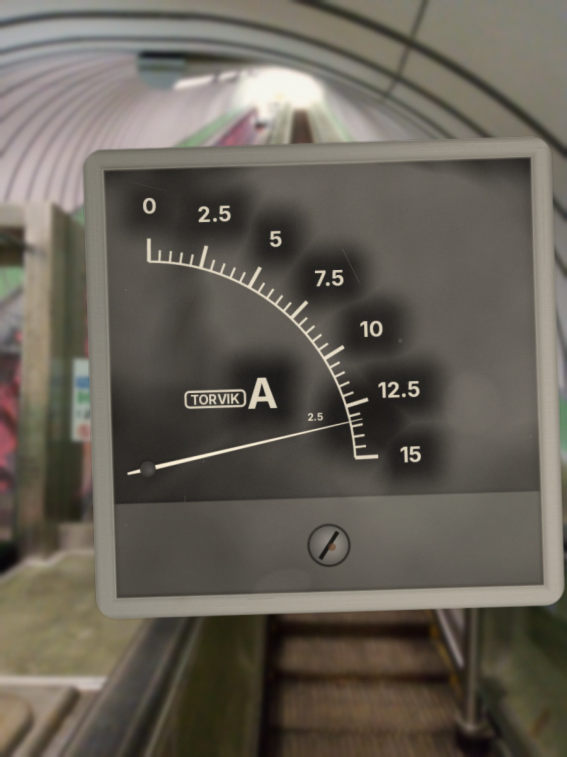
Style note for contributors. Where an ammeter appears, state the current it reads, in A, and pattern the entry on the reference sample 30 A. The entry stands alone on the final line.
13.25 A
